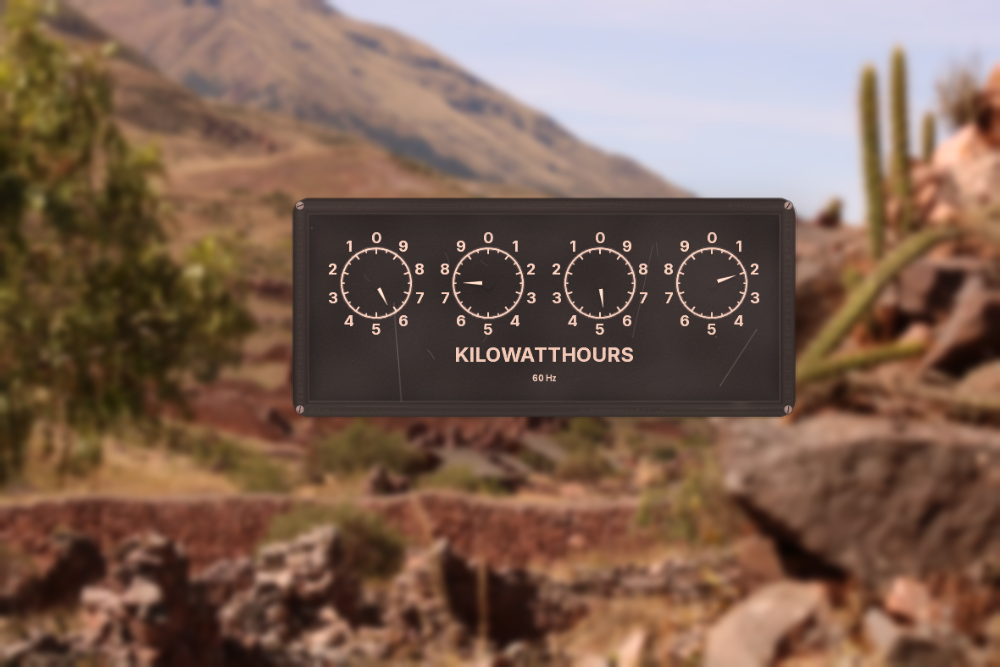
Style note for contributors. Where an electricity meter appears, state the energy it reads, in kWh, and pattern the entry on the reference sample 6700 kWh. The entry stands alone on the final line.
5752 kWh
